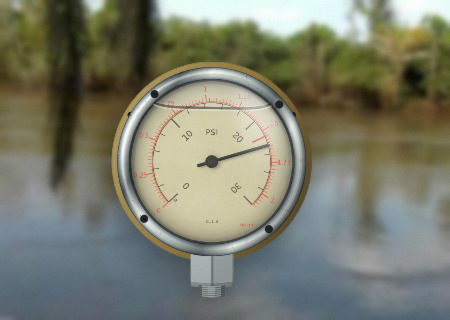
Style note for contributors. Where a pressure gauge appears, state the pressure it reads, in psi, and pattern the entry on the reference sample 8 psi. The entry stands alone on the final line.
23 psi
